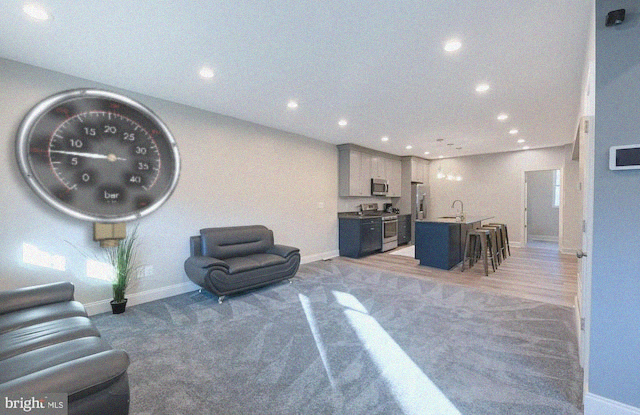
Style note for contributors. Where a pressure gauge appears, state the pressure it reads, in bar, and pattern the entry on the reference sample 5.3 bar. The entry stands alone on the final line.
7 bar
